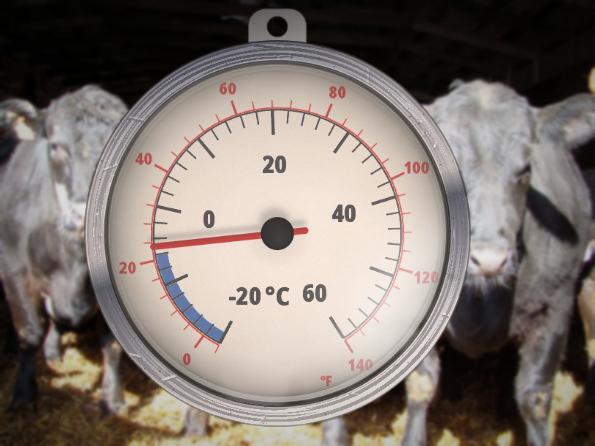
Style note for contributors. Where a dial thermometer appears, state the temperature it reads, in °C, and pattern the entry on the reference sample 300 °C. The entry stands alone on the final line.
-5 °C
